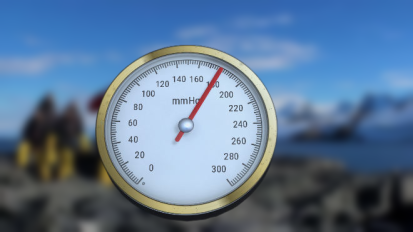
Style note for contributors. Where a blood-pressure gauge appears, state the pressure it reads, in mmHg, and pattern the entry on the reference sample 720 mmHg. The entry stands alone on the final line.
180 mmHg
